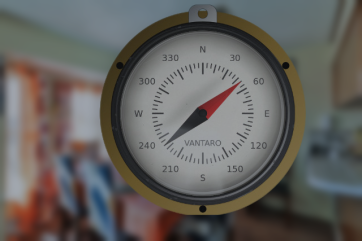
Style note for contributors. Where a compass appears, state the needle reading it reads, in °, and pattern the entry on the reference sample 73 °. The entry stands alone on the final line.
50 °
